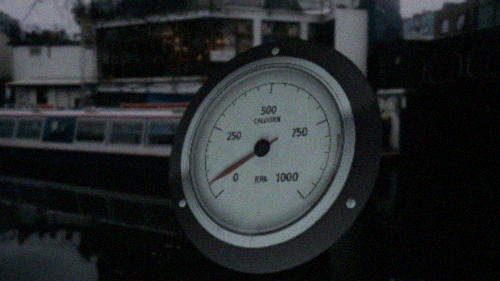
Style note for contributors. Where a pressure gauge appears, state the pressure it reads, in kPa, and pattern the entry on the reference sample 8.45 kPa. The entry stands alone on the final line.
50 kPa
